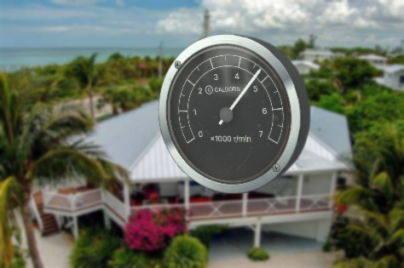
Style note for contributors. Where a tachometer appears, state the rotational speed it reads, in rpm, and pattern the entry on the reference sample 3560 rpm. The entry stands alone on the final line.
4750 rpm
